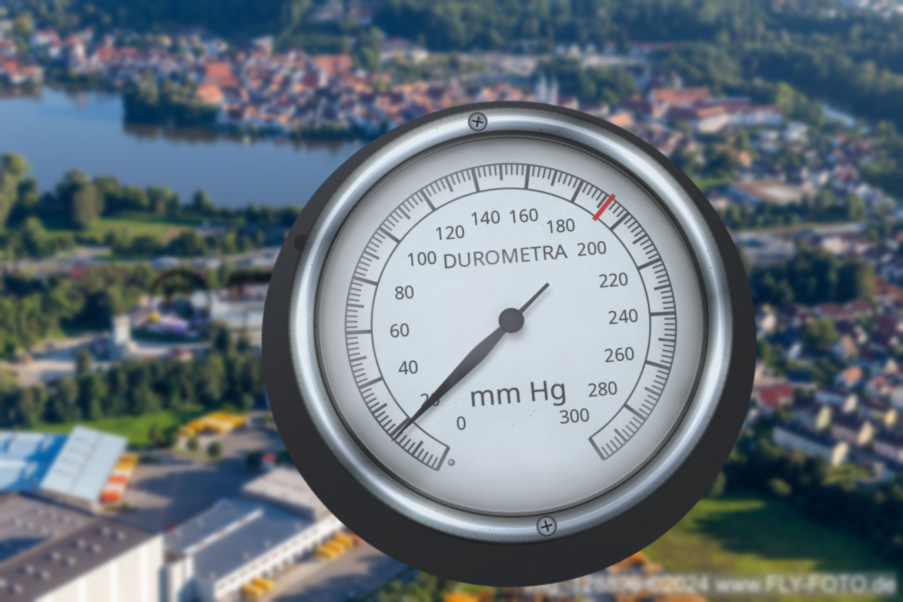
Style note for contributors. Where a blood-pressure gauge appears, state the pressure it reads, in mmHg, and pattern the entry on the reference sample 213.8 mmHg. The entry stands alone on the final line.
18 mmHg
